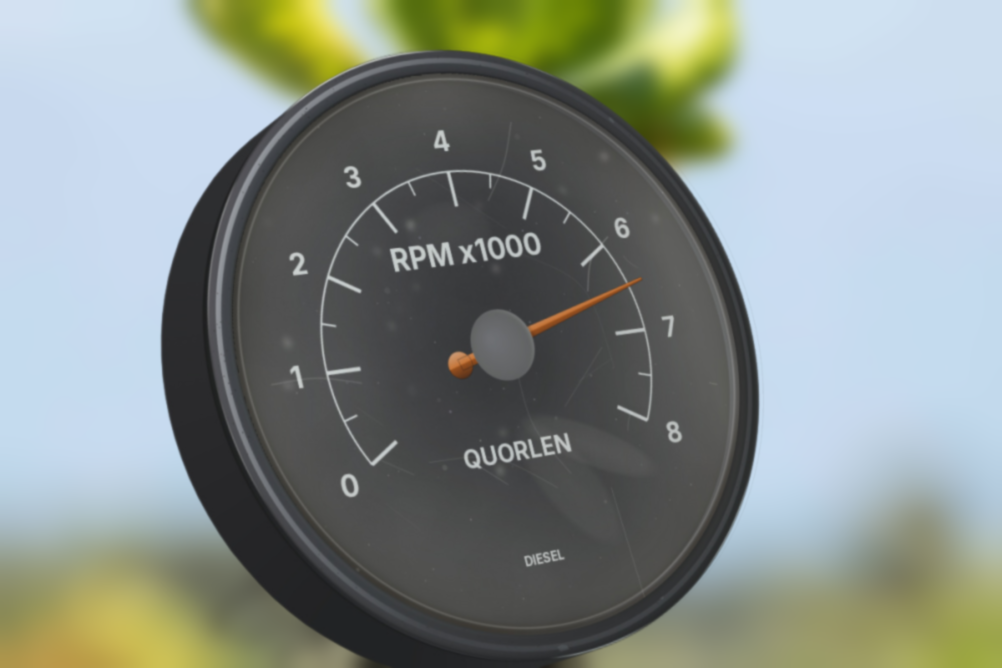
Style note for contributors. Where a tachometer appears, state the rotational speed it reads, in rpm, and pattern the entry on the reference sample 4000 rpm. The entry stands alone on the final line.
6500 rpm
